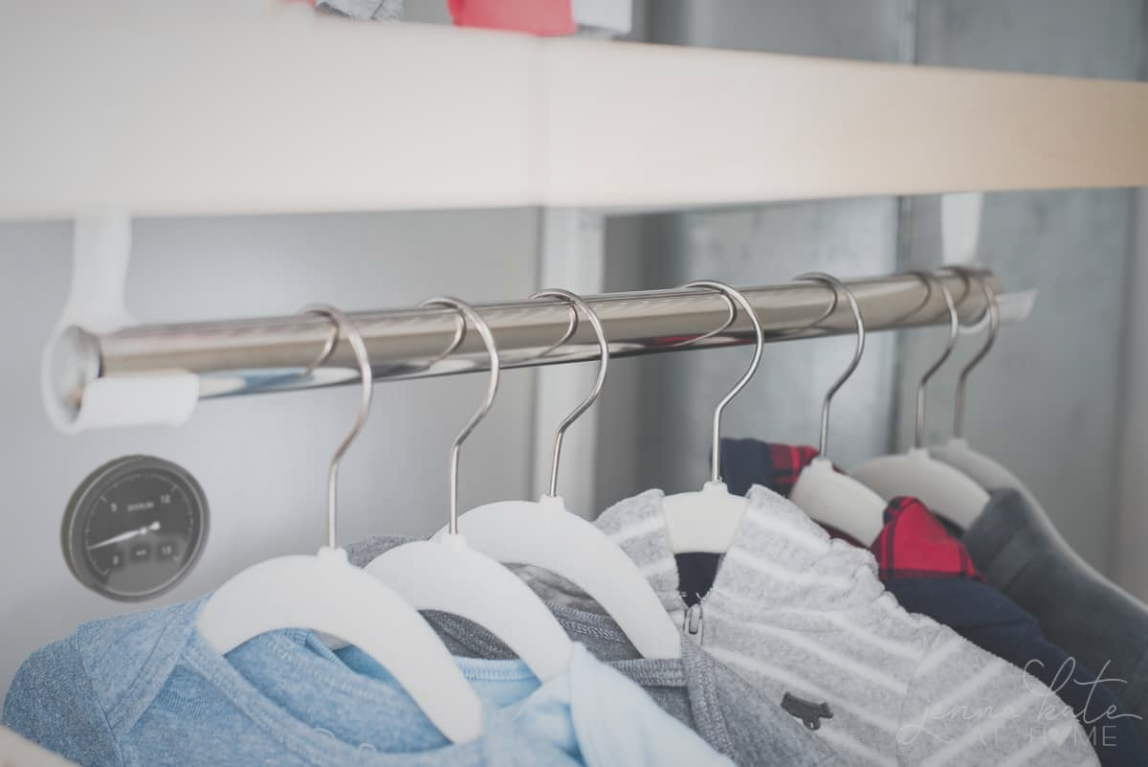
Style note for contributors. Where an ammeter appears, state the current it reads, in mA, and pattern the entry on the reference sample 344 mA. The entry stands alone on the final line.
2 mA
